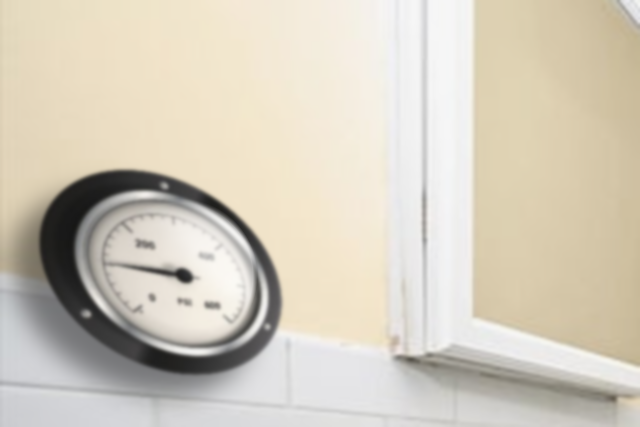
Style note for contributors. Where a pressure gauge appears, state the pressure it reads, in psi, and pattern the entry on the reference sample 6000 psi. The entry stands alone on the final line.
100 psi
